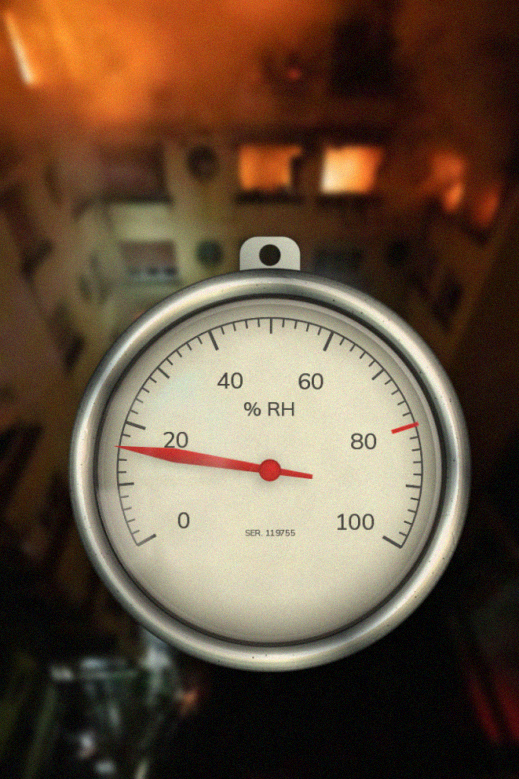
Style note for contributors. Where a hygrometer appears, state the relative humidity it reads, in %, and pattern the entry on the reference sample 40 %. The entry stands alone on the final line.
16 %
